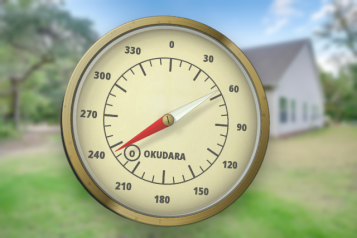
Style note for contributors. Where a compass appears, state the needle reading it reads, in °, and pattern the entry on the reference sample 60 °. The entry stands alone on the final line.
235 °
